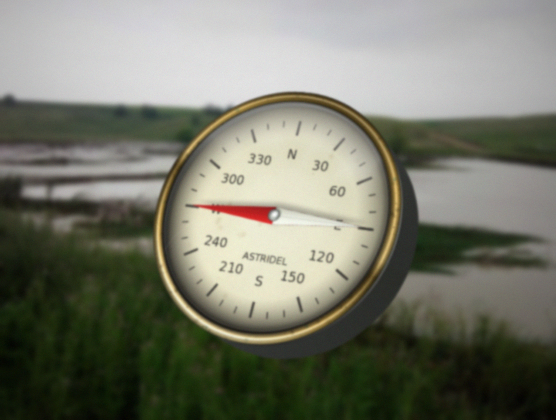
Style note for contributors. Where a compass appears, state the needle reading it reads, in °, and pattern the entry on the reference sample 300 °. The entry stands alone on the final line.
270 °
